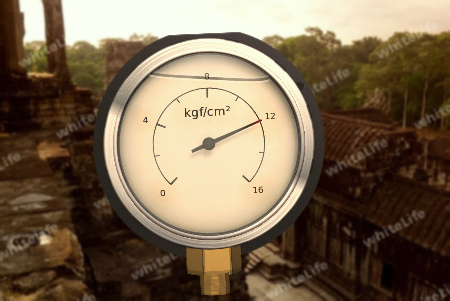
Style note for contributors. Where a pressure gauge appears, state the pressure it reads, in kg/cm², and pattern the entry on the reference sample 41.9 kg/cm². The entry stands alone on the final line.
12 kg/cm²
